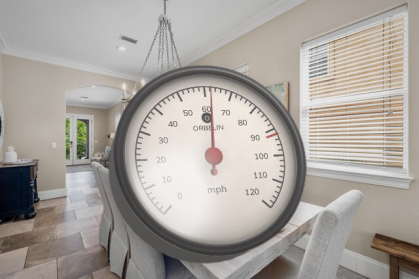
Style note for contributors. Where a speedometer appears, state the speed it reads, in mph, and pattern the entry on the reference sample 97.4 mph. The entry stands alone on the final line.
62 mph
